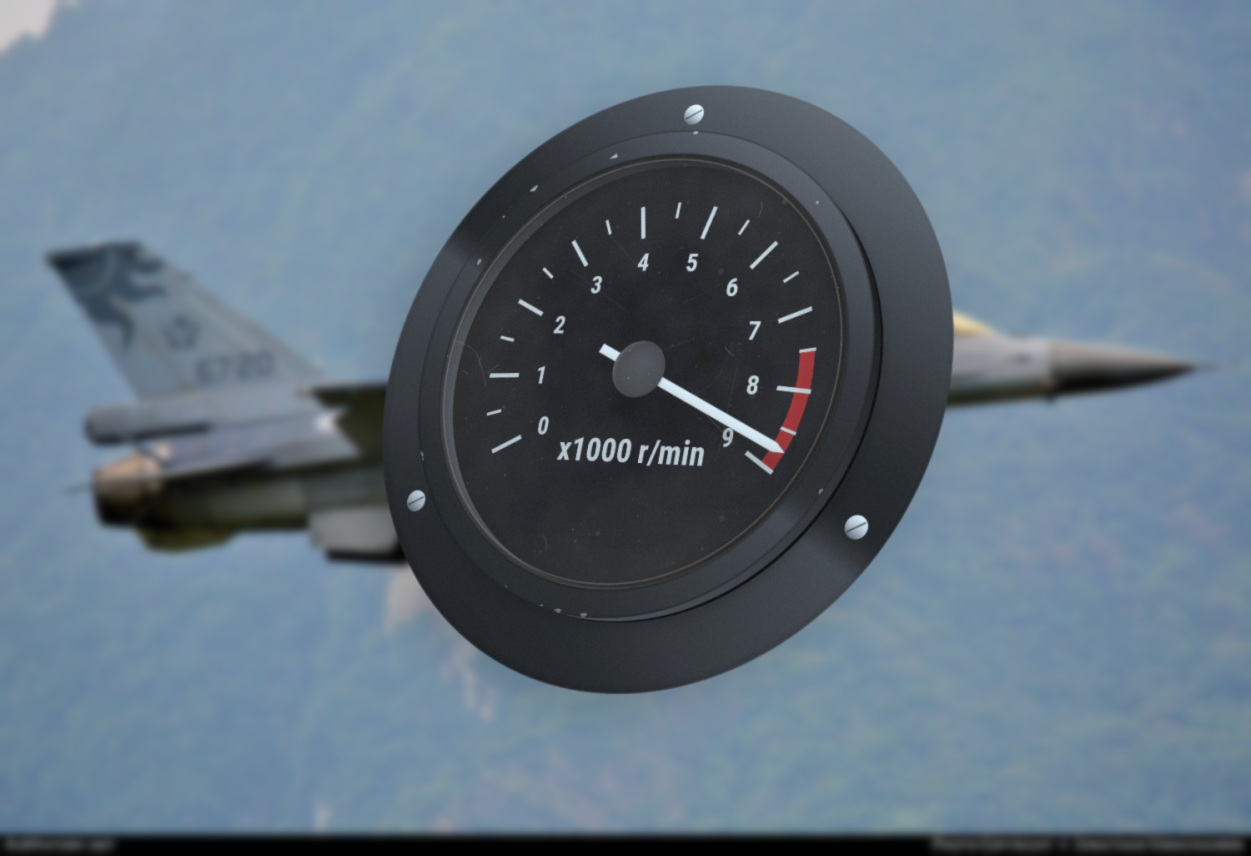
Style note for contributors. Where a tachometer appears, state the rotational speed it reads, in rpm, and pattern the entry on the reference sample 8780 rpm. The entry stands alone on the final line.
8750 rpm
